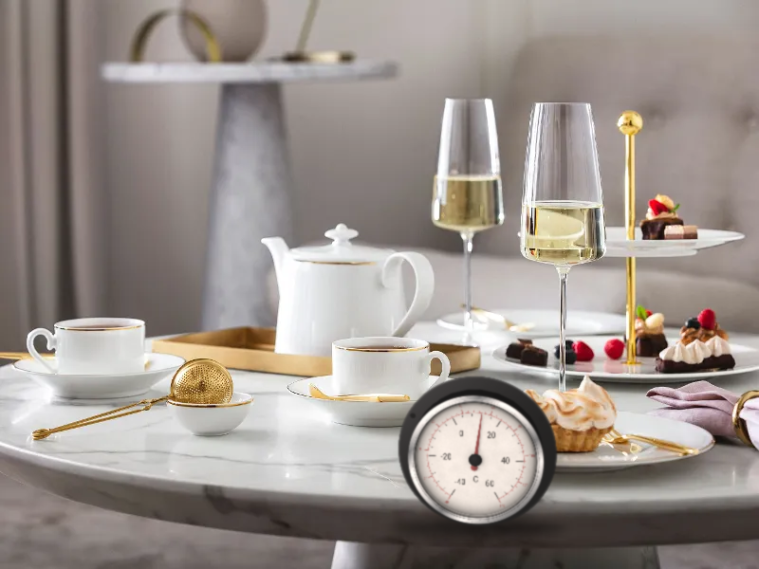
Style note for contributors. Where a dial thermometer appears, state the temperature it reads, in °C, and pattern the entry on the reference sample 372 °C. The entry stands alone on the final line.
12 °C
